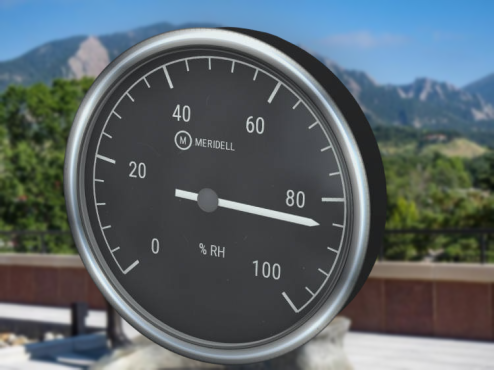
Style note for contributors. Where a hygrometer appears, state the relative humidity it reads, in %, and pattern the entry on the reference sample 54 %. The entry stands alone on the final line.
84 %
